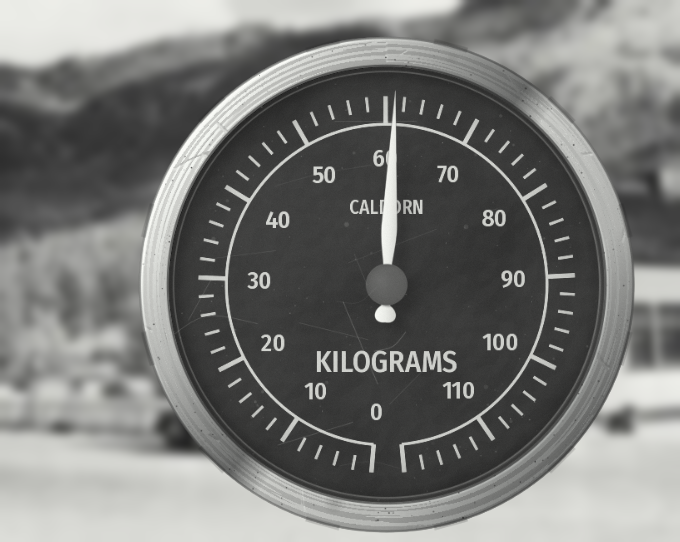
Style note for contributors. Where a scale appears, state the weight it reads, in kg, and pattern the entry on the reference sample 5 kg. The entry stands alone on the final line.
61 kg
